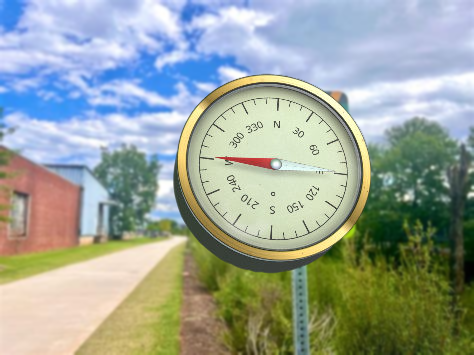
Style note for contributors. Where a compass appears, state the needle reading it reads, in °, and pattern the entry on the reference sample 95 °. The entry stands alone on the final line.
270 °
